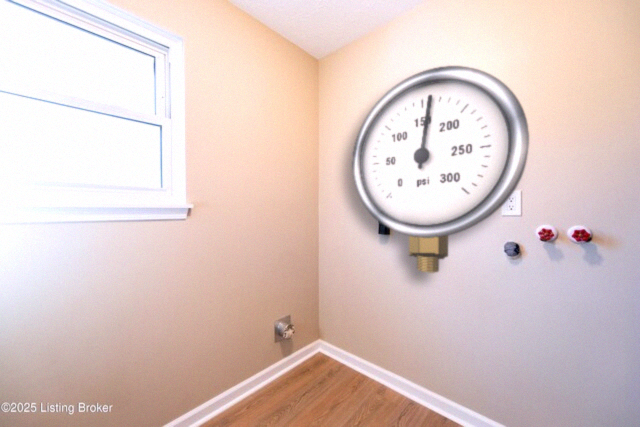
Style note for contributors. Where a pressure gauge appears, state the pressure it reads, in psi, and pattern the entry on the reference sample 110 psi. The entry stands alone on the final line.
160 psi
